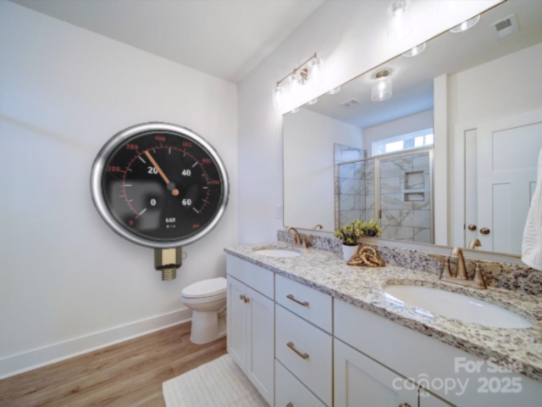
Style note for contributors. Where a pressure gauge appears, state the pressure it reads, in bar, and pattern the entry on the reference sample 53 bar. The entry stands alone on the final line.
22.5 bar
